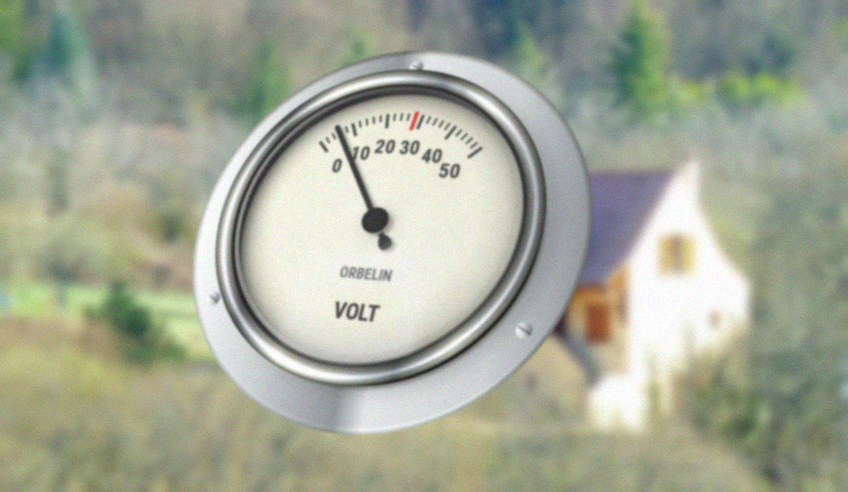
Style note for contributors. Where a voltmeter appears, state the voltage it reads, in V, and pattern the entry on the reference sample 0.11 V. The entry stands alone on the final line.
6 V
